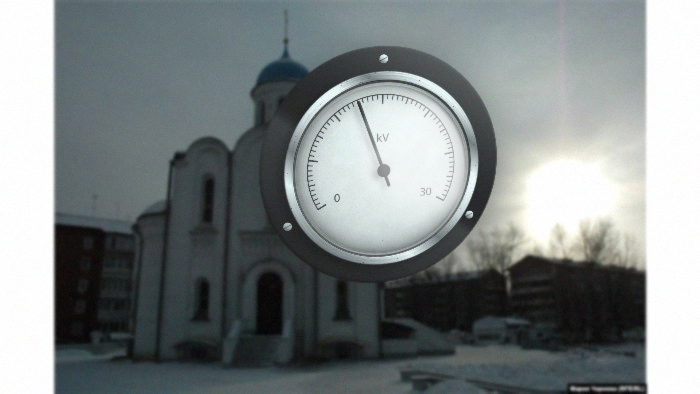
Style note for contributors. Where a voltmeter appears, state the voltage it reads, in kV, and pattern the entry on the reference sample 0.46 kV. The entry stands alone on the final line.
12.5 kV
